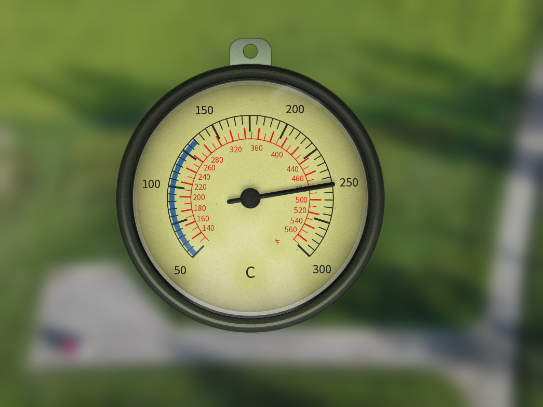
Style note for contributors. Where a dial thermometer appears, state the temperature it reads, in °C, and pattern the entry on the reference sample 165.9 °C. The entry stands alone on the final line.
250 °C
